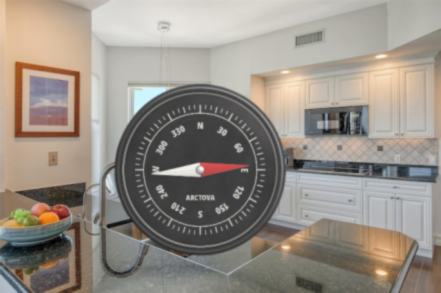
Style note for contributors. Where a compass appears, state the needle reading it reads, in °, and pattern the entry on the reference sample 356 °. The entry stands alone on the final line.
85 °
